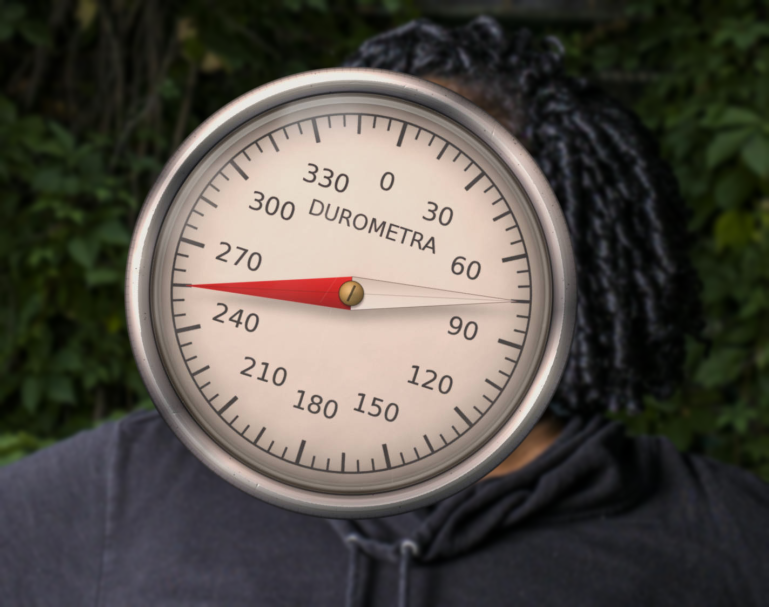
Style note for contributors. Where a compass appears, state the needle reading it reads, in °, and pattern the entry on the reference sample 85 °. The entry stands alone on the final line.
255 °
